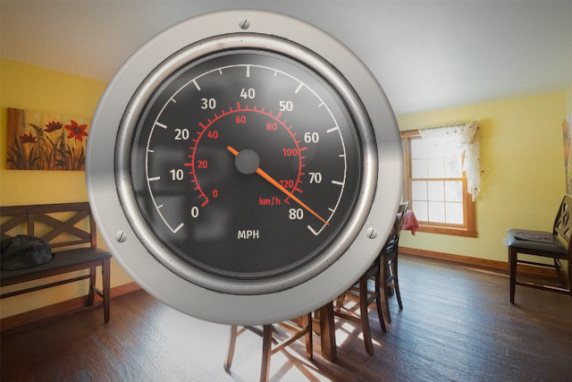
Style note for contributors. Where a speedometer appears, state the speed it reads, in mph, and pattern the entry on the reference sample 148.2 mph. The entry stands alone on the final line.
77.5 mph
